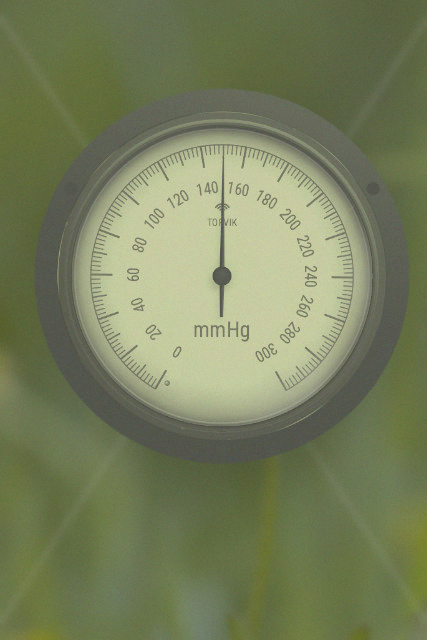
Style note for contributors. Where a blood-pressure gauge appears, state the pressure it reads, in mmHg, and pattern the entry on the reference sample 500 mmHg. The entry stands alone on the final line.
150 mmHg
